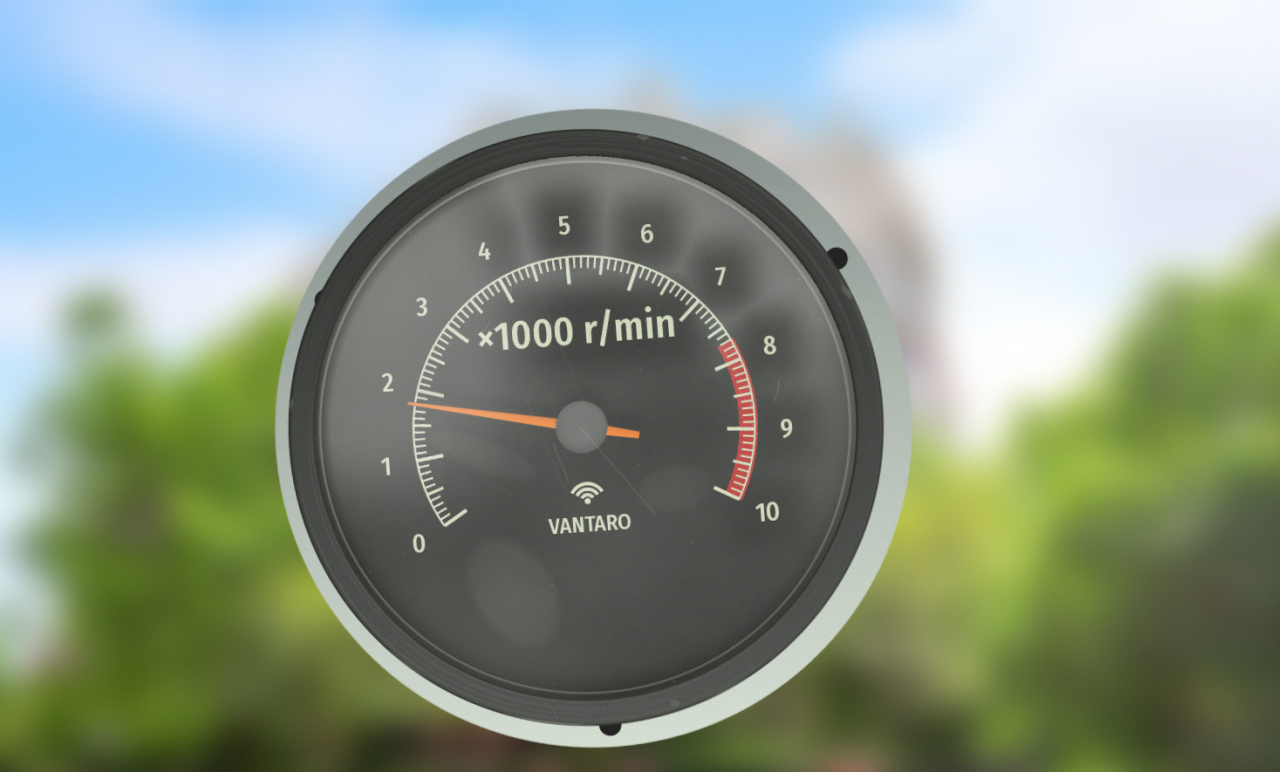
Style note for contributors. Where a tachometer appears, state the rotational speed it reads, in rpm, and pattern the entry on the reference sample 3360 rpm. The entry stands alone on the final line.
1800 rpm
